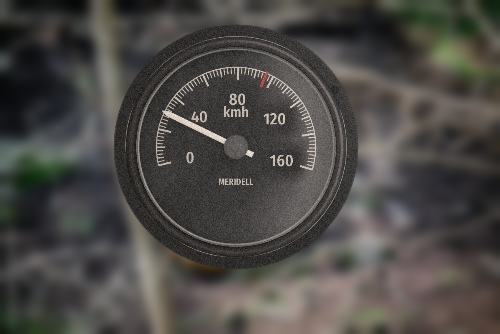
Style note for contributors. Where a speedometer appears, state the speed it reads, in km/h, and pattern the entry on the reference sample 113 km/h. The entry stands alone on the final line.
30 km/h
